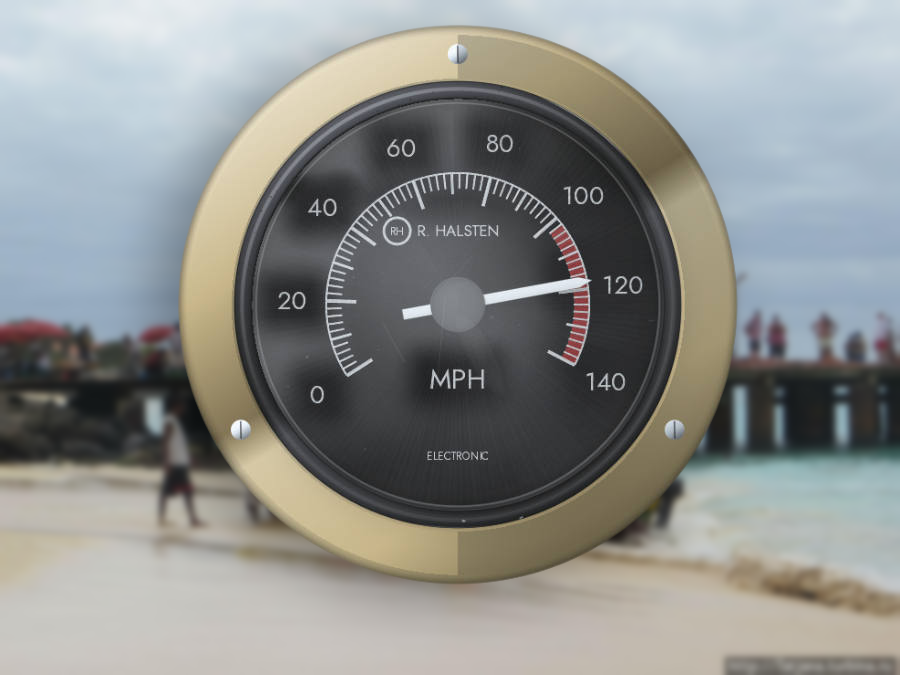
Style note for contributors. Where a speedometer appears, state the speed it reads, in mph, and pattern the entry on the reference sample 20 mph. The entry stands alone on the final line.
118 mph
